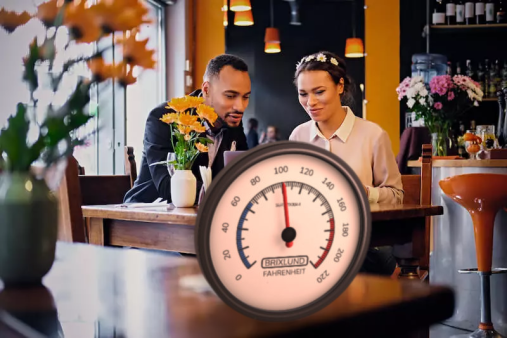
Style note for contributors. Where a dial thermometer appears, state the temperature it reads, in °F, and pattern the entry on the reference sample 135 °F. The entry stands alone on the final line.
100 °F
